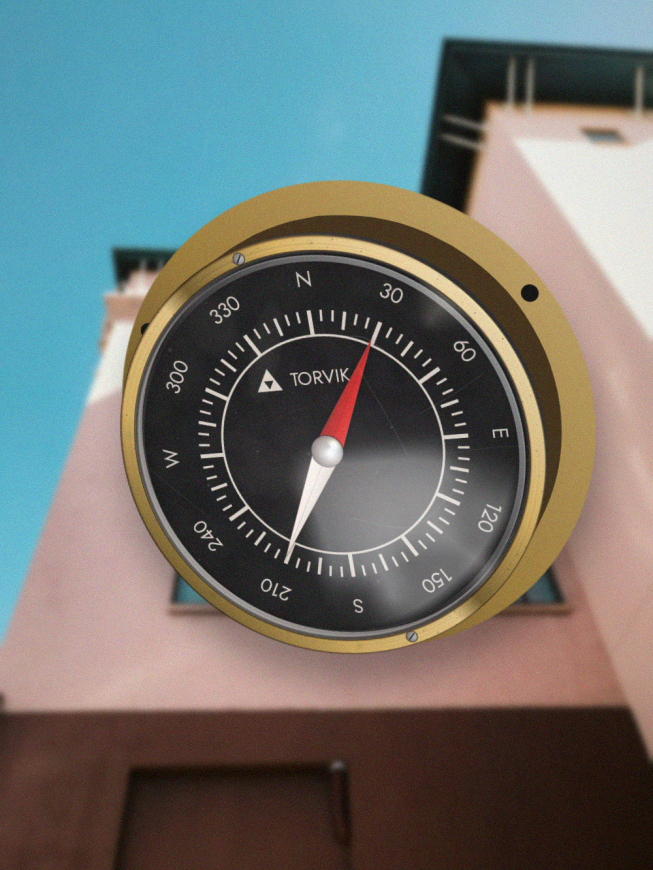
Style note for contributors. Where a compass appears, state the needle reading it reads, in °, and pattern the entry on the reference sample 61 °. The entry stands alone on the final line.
30 °
